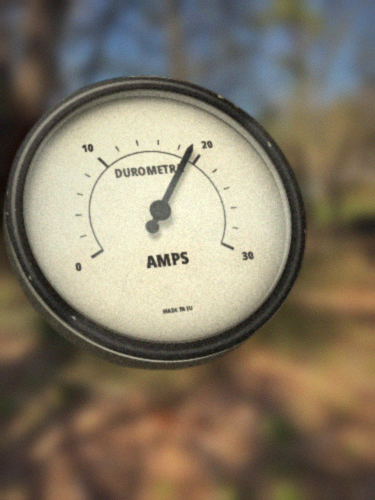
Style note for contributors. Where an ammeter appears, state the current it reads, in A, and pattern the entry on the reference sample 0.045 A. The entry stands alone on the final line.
19 A
